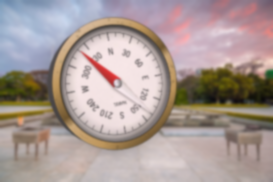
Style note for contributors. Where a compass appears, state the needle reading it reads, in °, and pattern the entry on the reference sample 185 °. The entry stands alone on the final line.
320 °
